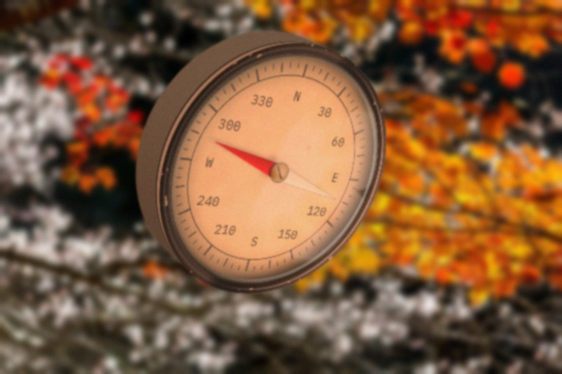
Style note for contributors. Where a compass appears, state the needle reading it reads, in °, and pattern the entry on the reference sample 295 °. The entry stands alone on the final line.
285 °
